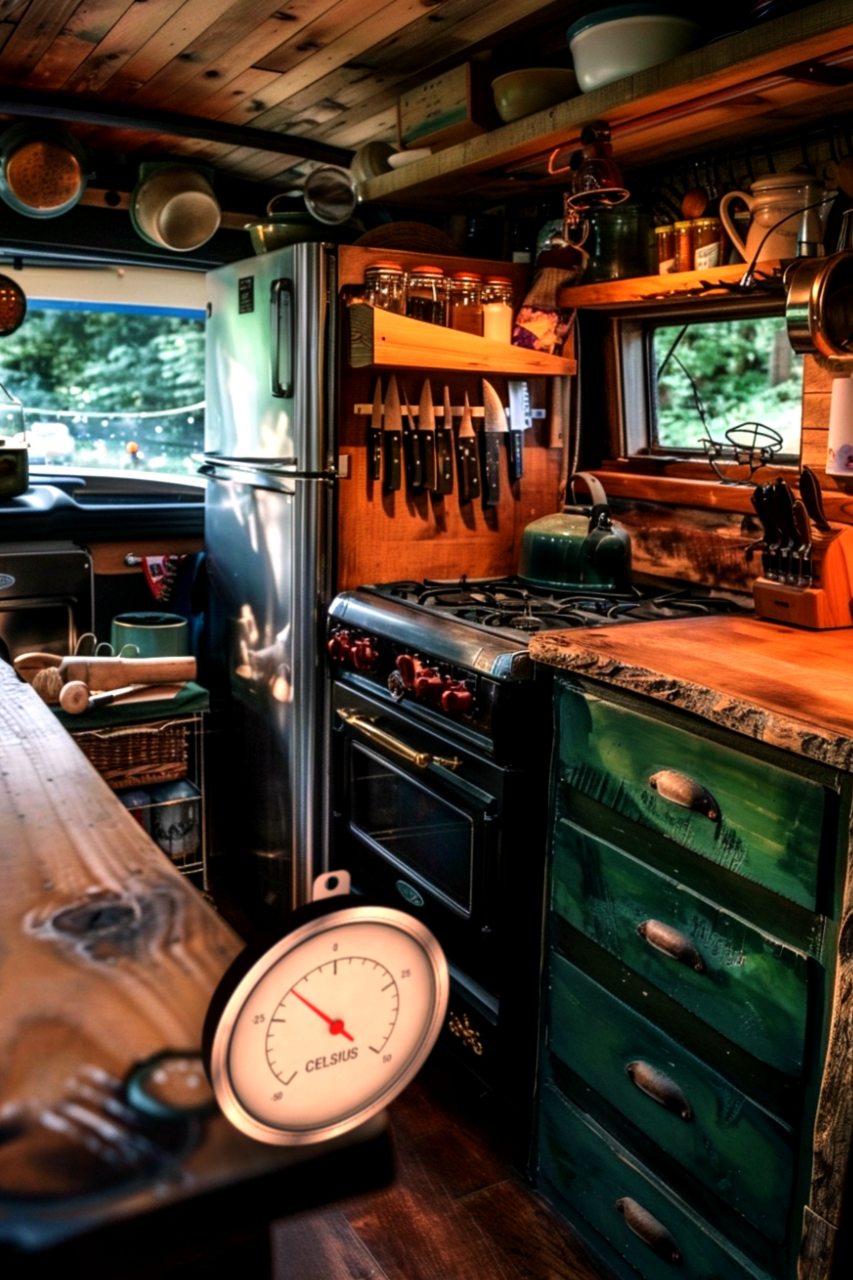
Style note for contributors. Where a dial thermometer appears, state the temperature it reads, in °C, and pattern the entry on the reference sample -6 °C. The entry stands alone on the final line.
-15 °C
